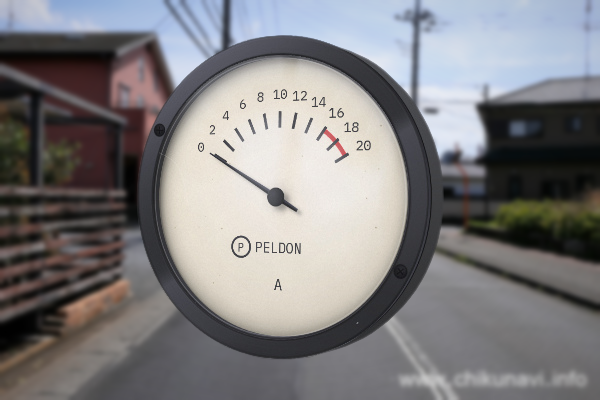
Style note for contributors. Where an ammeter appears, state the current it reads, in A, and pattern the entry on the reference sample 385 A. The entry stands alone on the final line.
0 A
